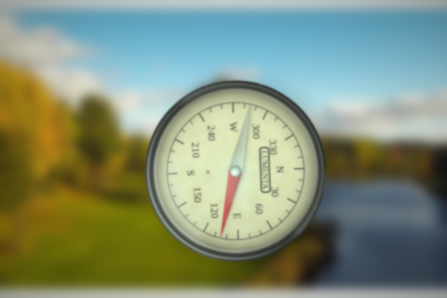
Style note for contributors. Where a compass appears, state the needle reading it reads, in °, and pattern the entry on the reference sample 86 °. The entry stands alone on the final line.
105 °
